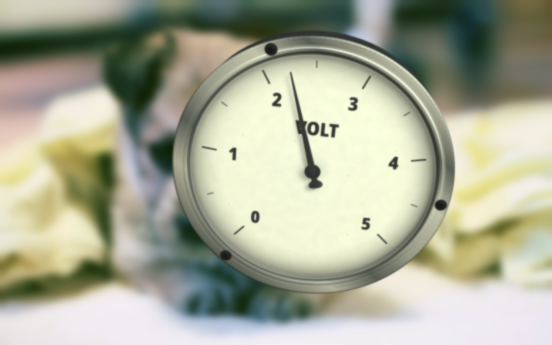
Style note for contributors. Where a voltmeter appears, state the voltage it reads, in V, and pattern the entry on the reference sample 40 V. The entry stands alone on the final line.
2.25 V
